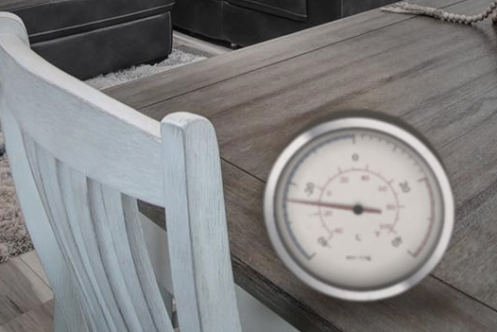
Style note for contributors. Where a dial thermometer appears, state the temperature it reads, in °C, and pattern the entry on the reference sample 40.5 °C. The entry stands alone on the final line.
-24 °C
